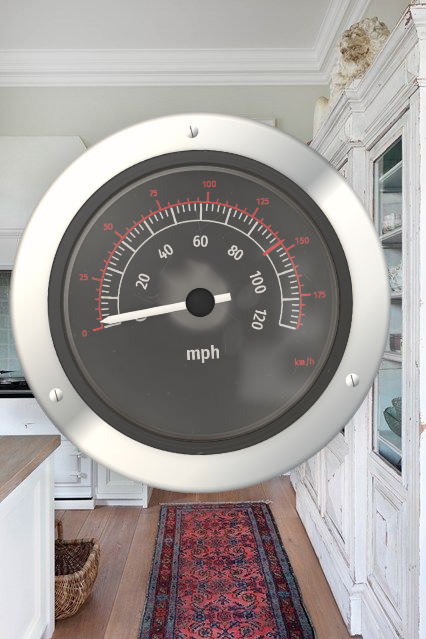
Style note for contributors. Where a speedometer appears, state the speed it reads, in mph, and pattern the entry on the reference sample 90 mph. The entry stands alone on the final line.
2 mph
